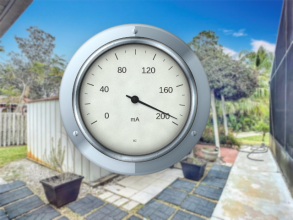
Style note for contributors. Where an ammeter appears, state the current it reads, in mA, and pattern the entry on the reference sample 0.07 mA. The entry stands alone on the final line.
195 mA
